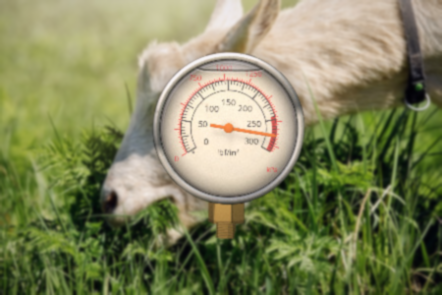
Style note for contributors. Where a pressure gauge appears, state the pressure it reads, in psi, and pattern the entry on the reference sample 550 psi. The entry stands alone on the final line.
275 psi
